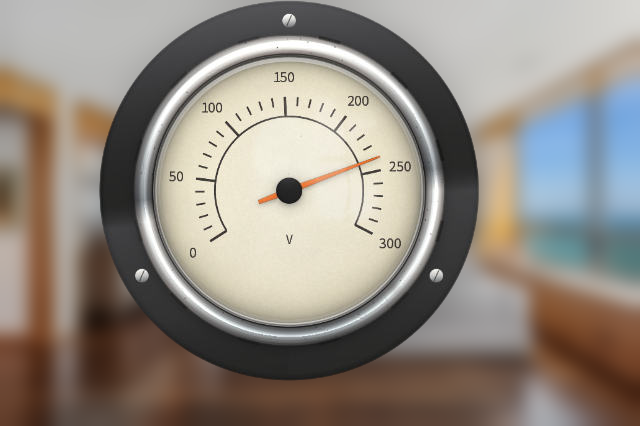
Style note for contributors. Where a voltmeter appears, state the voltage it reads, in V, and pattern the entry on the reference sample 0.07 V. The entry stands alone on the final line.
240 V
